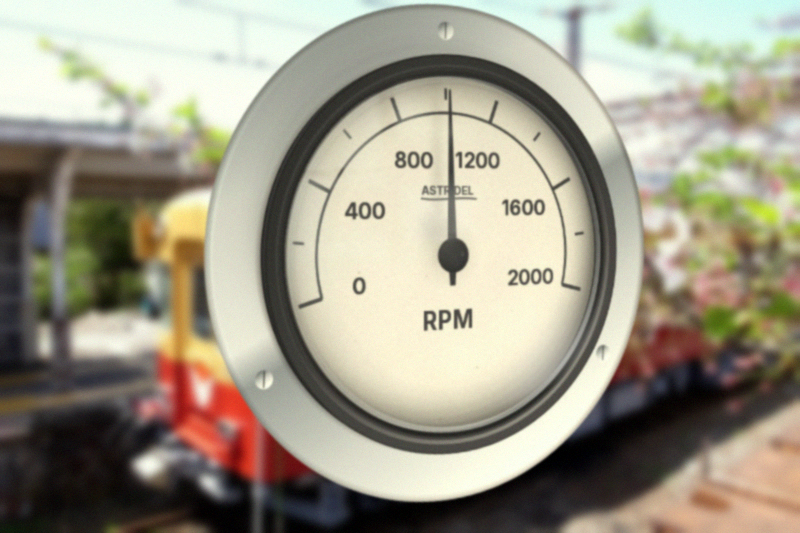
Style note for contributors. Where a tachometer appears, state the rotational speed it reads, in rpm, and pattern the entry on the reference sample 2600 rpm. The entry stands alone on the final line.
1000 rpm
